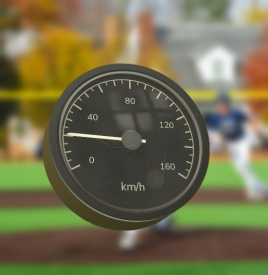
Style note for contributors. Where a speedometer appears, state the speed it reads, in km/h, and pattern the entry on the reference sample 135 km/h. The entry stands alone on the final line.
20 km/h
